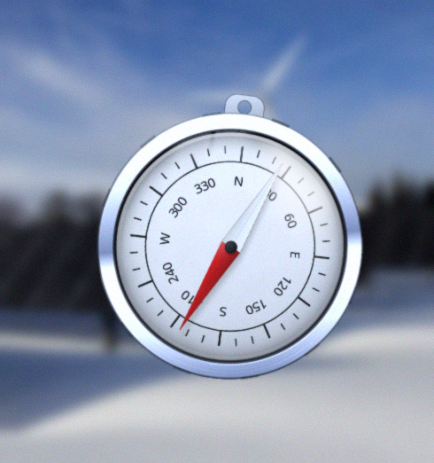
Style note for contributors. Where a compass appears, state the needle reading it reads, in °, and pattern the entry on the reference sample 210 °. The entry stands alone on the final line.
205 °
